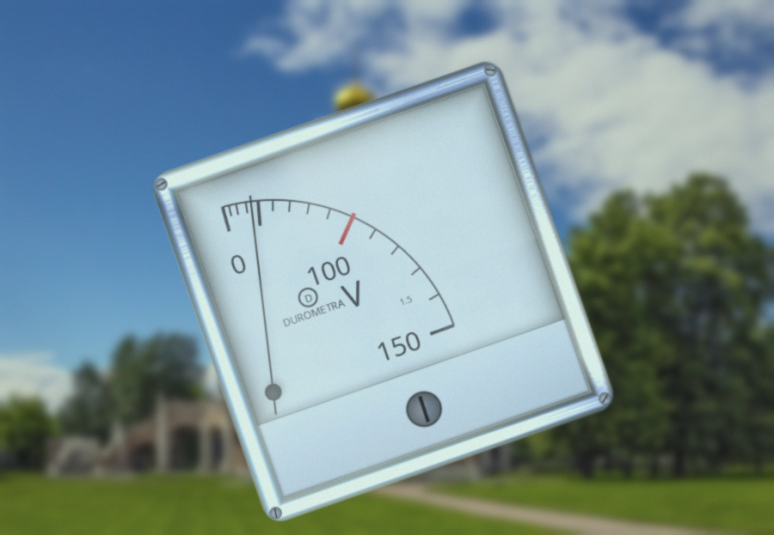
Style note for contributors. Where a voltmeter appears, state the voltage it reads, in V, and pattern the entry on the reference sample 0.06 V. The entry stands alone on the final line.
45 V
